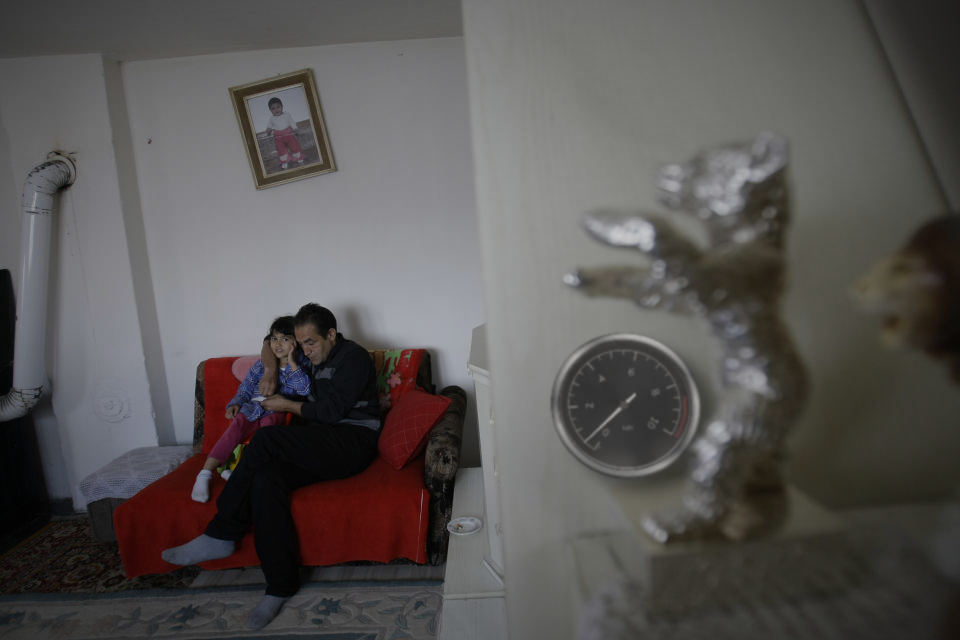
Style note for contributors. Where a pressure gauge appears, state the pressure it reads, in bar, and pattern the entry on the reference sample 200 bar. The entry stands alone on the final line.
0.5 bar
